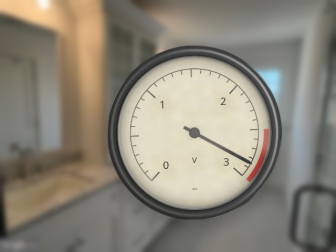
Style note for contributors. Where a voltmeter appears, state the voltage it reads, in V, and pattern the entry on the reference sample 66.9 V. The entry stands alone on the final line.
2.85 V
